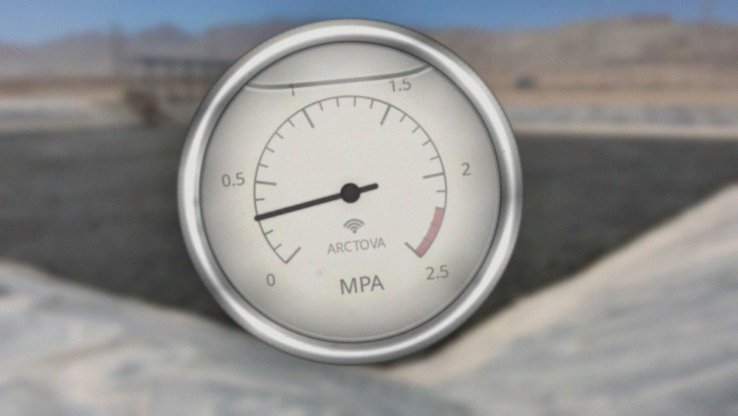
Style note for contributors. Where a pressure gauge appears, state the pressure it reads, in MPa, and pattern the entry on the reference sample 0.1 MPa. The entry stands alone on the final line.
0.3 MPa
